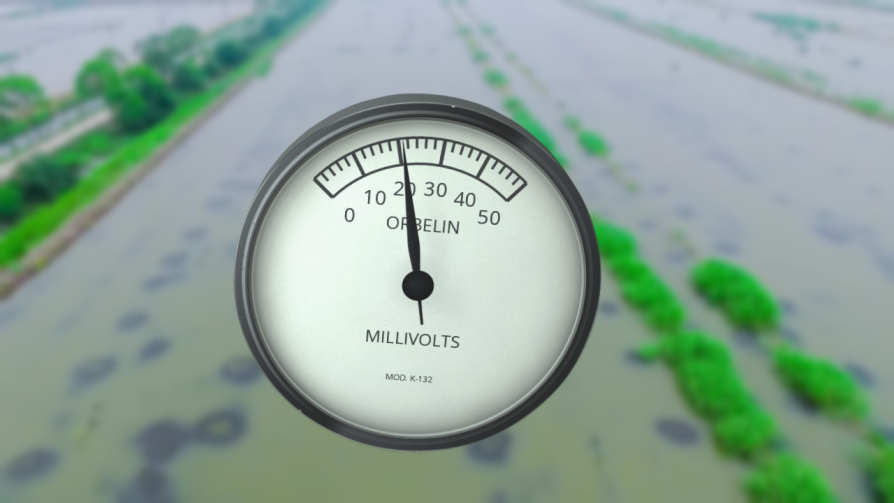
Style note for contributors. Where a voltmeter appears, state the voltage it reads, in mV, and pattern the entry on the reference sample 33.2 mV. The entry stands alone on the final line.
21 mV
